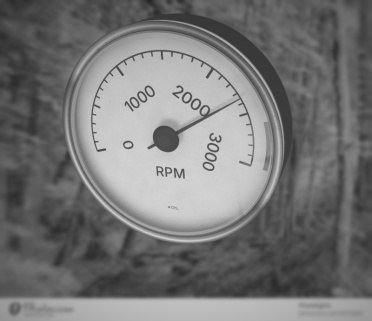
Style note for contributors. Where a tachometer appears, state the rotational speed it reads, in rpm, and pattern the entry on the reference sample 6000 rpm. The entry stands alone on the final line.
2350 rpm
